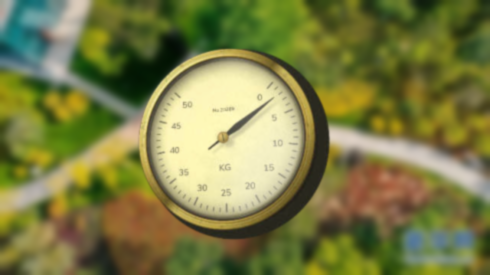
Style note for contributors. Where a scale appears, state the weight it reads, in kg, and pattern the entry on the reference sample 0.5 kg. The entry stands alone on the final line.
2 kg
